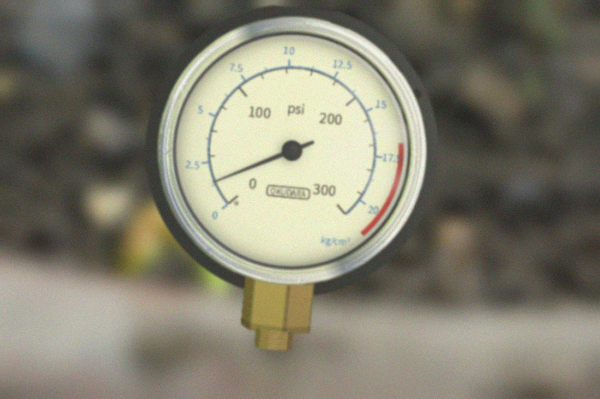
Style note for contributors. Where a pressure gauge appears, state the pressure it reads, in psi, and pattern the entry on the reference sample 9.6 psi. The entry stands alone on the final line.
20 psi
